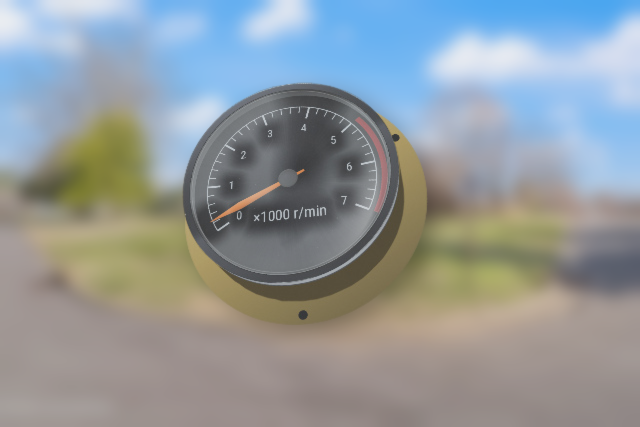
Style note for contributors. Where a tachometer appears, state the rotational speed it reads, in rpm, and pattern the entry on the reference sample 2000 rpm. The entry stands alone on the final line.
200 rpm
